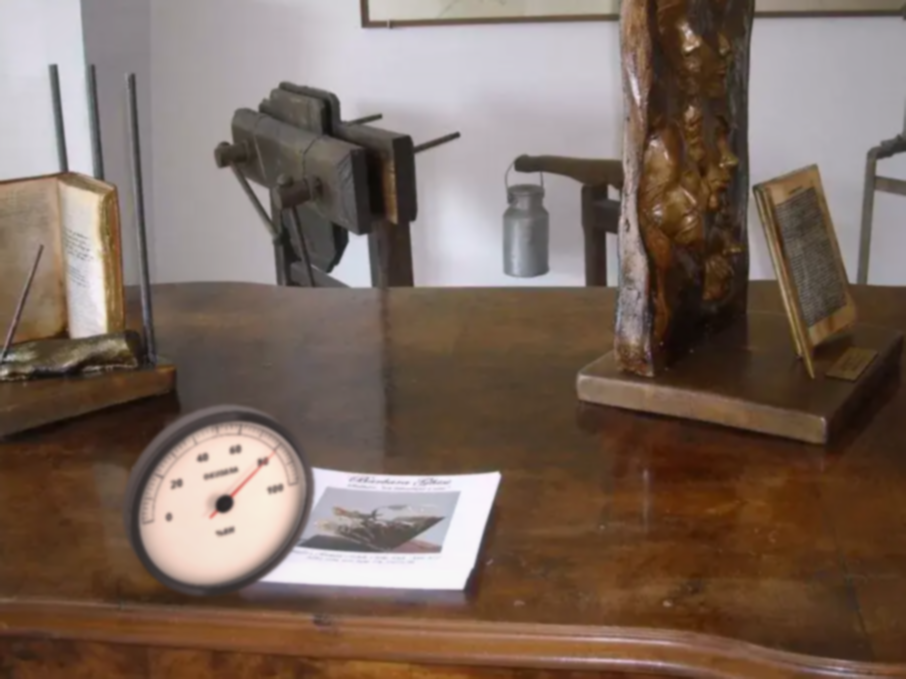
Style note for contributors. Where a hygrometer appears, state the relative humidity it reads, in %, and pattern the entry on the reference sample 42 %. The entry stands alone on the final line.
80 %
